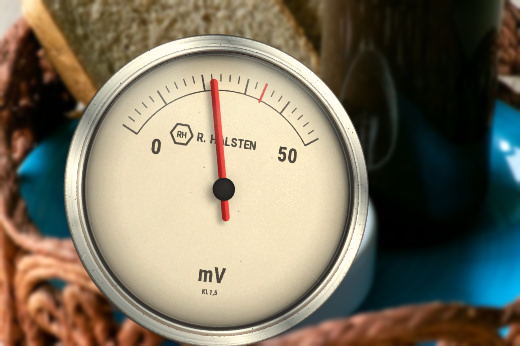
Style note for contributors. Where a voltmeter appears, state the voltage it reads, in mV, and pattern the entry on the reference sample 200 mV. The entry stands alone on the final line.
22 mV
